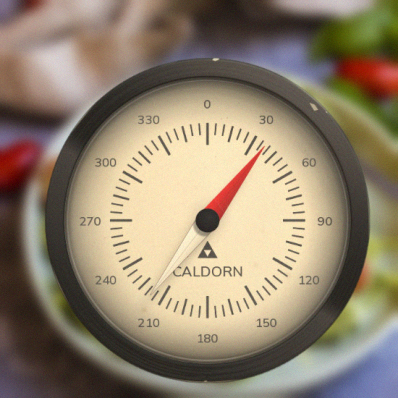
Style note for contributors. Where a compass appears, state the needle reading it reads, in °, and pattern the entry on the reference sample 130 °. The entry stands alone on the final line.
37.5 °
